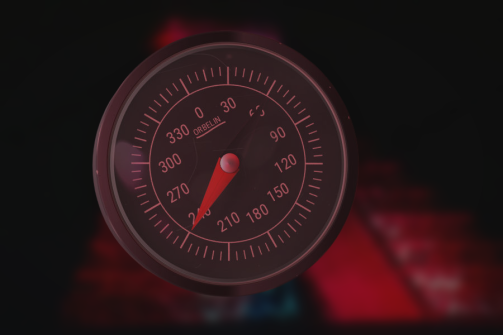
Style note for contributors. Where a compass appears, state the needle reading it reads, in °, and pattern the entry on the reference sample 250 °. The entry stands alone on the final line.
240 °
